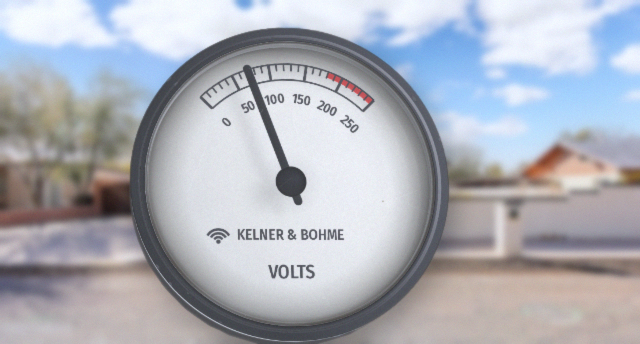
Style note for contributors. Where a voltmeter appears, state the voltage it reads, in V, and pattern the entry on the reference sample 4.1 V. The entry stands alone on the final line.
70 V
